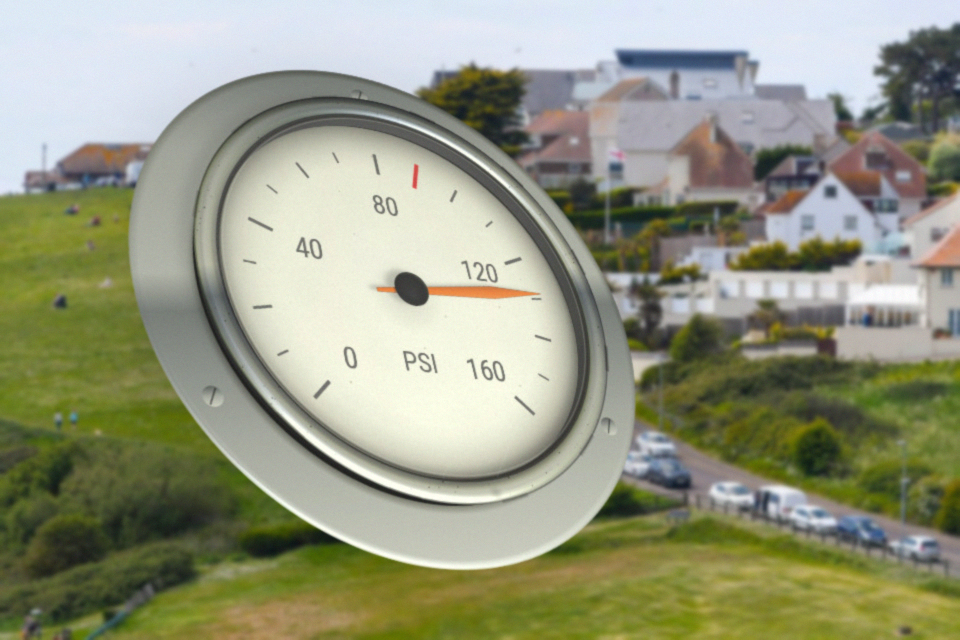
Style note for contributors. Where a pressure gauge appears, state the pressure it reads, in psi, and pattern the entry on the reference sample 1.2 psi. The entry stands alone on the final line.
130 psi
